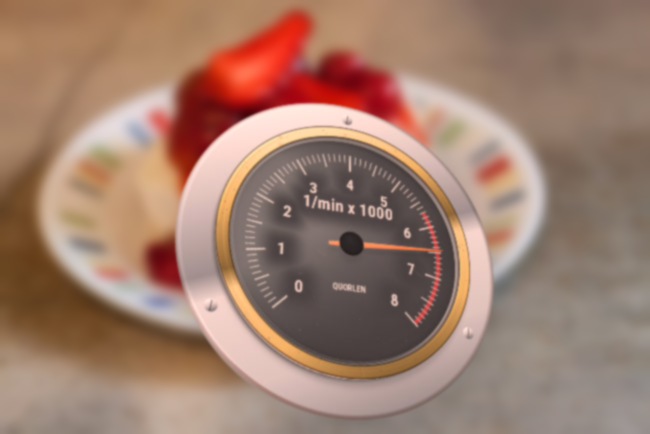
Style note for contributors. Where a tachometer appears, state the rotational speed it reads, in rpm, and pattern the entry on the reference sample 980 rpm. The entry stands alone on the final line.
6500 rpm
